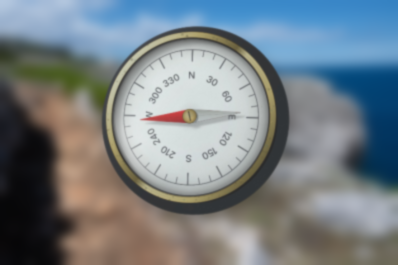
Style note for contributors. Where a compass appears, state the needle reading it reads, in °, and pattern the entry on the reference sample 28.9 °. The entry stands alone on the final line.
265 °
